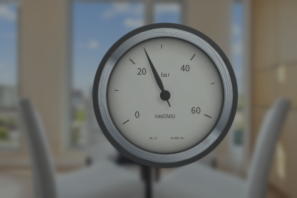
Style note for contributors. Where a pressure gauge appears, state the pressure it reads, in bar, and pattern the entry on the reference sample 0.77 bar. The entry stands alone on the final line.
25 bar
